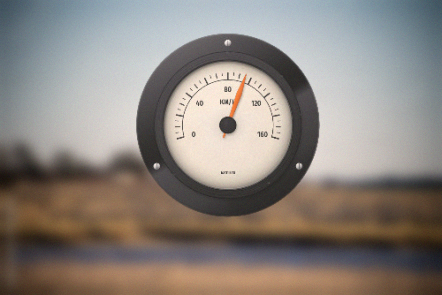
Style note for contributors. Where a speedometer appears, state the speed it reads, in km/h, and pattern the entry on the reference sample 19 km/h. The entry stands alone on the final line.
95 km/h
